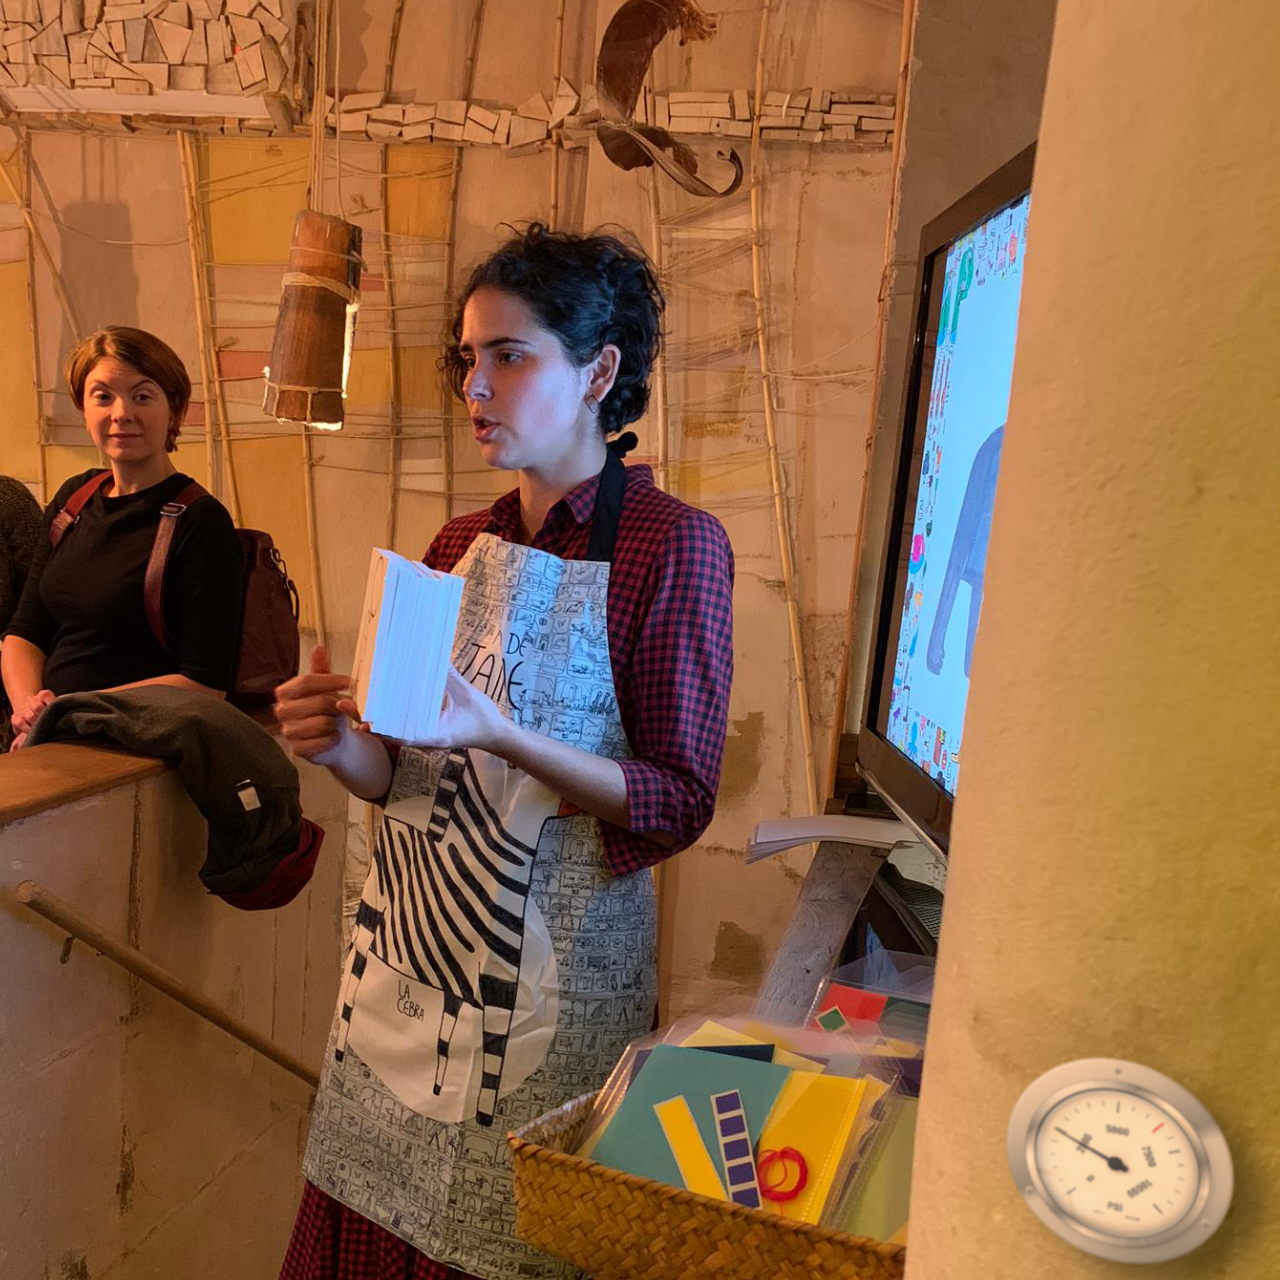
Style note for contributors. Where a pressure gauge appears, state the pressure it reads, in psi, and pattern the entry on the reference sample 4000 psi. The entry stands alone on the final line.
2500 psi
